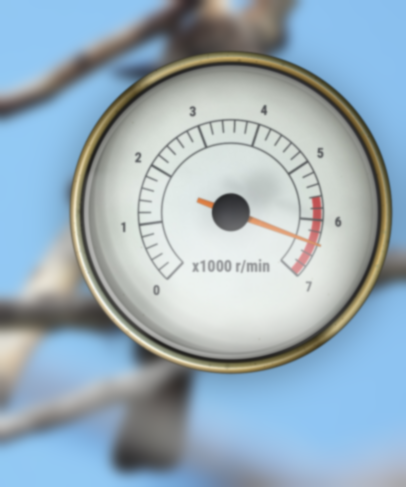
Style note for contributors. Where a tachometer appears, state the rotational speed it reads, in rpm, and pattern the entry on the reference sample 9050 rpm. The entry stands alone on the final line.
6400 rpm
